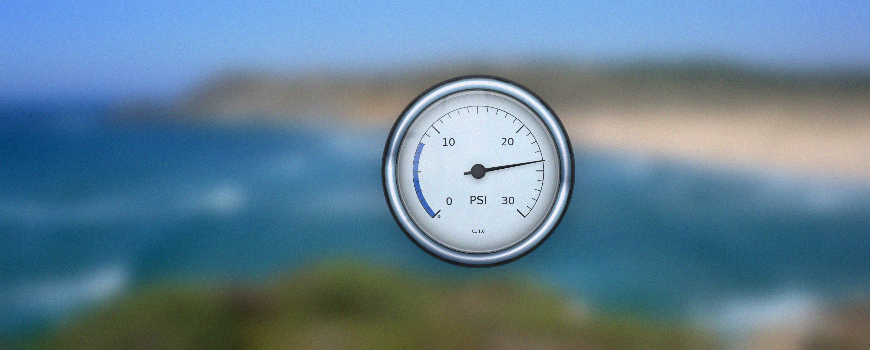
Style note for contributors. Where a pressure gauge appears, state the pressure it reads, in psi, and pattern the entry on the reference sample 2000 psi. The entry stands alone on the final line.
24 psi
